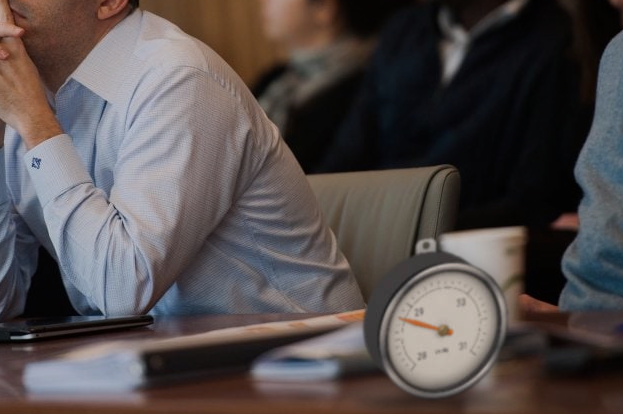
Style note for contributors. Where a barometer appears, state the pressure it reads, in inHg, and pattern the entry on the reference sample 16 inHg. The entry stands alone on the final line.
28.8 inHg
